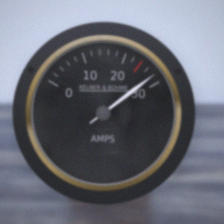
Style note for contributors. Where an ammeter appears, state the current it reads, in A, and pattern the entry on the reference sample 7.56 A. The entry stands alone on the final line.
28 A
